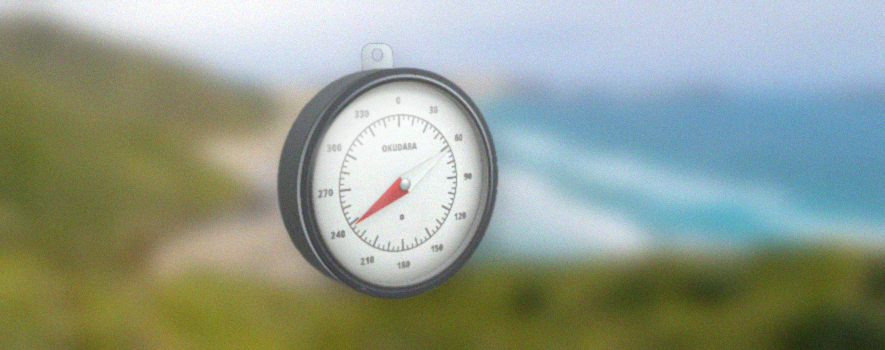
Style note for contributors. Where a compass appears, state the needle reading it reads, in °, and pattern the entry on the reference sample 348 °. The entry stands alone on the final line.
240 °
